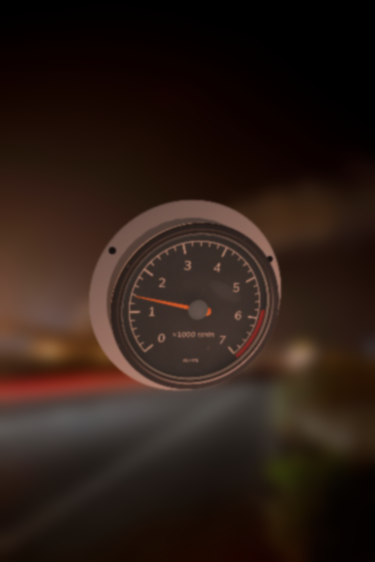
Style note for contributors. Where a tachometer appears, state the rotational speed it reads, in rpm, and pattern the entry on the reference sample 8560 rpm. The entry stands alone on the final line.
1400 rpm
